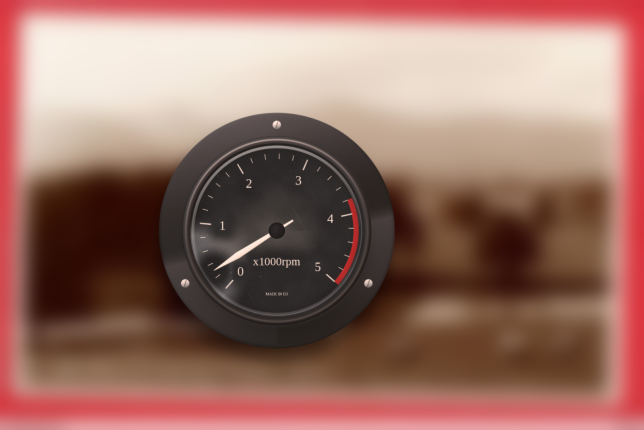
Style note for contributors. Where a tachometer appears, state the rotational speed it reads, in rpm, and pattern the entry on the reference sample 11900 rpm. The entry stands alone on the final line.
300 rpm
